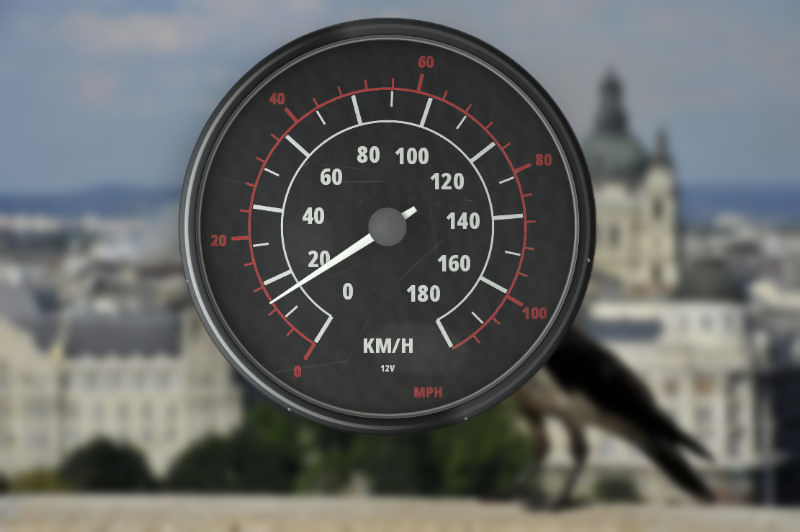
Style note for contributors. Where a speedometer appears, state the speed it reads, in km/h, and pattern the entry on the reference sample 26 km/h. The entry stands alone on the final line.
15 km/h
